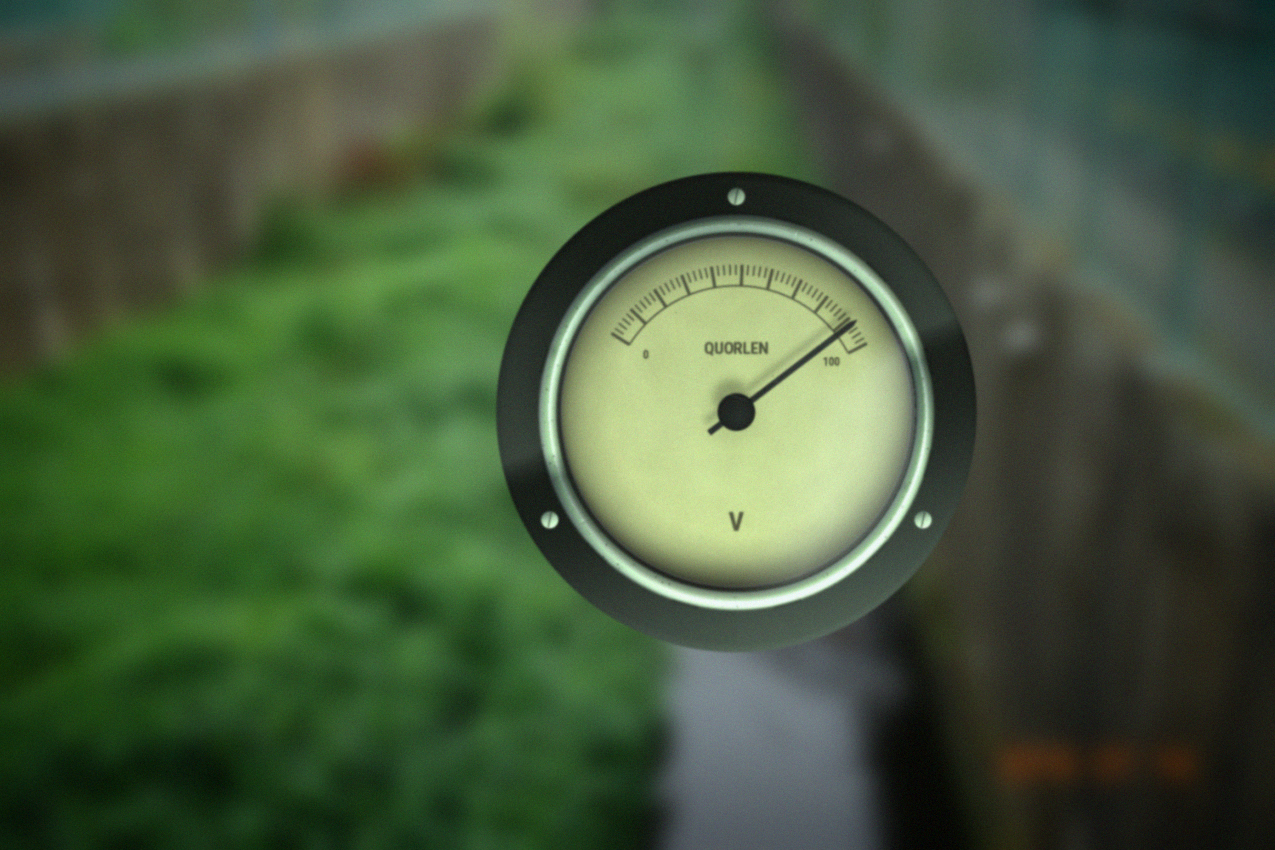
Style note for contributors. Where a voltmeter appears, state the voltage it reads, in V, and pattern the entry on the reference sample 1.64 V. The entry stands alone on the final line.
92 V
